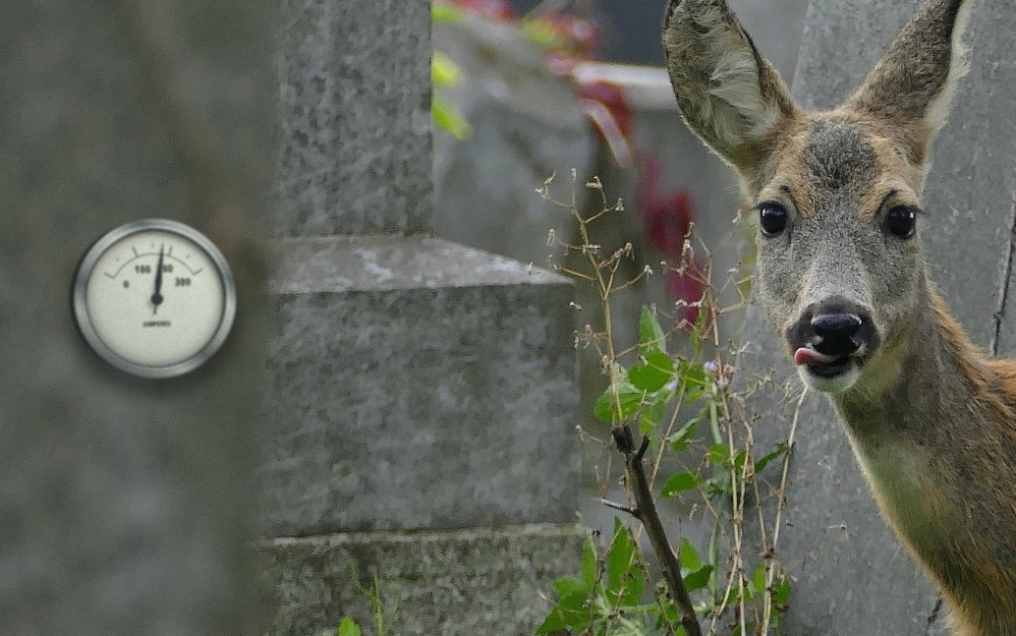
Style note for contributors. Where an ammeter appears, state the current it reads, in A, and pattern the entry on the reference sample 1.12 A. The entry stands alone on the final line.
175 A
